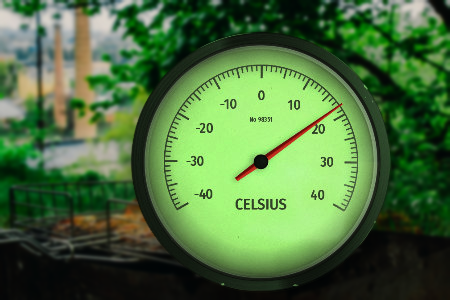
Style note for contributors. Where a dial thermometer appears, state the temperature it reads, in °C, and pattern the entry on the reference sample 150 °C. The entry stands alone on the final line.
18 °C
